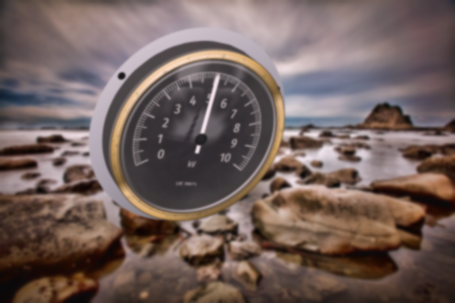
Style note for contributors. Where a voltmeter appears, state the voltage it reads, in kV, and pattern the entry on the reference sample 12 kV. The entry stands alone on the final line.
5 kV
